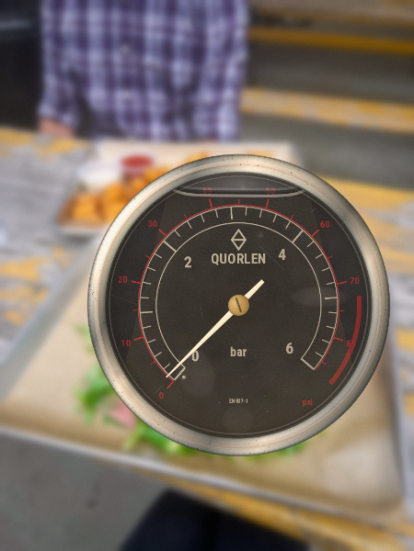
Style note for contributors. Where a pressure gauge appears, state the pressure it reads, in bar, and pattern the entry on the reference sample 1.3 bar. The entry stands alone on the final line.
0.1 bar
